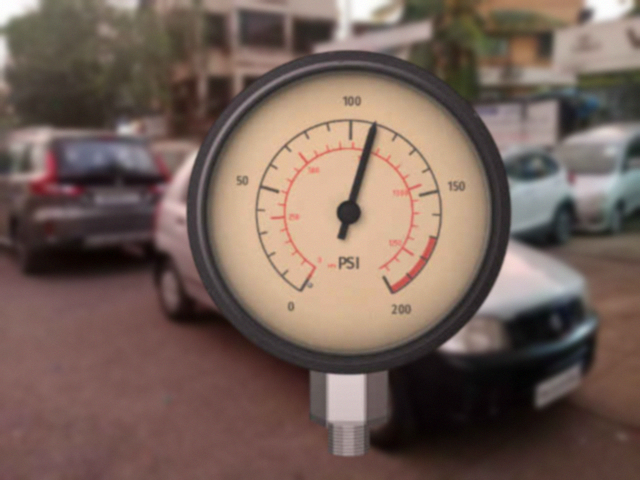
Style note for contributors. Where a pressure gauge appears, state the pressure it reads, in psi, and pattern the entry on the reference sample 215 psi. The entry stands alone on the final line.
110 psi
